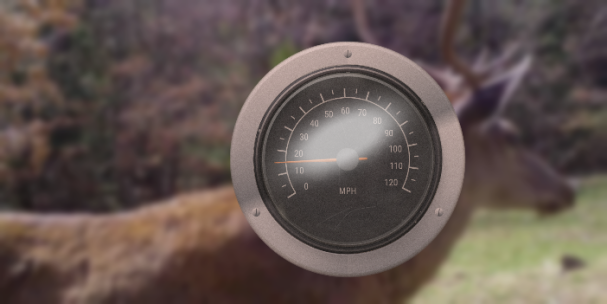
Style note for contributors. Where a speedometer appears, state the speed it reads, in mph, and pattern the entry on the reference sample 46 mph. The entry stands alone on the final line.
15 mph
